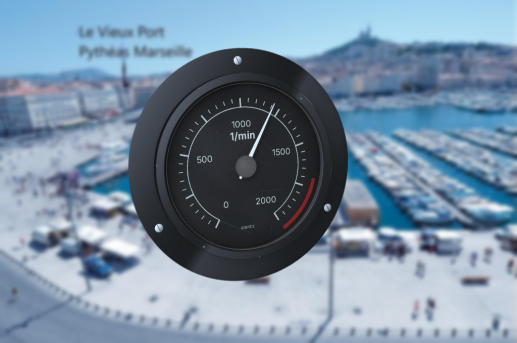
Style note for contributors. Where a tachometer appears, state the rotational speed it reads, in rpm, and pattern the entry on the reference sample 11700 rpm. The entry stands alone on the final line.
1200 rpm
